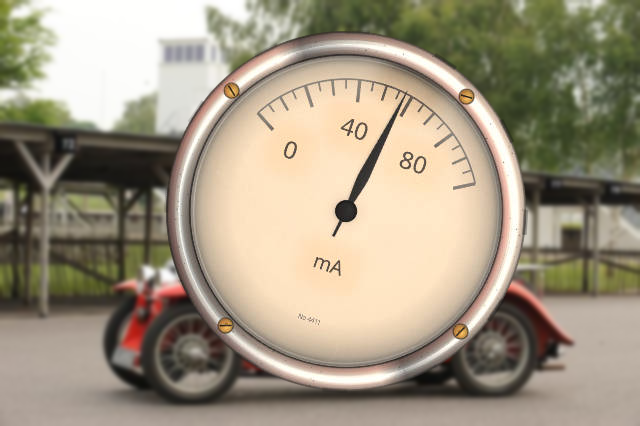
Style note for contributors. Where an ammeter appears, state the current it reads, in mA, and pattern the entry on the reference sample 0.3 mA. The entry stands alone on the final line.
57.5 mA
